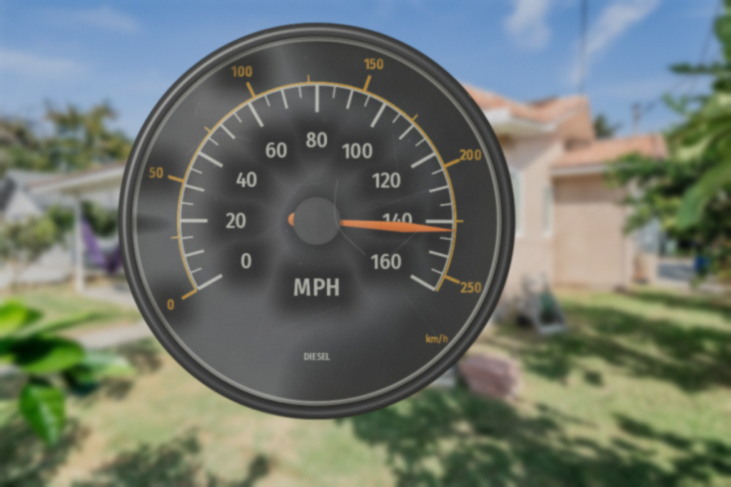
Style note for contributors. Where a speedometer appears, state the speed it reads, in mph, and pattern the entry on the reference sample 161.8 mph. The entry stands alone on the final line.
142.5 mph
